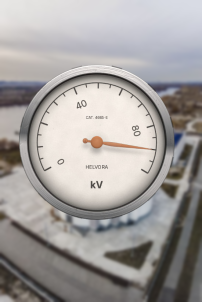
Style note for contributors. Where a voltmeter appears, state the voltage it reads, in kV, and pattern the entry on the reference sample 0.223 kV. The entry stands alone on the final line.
90 kV
